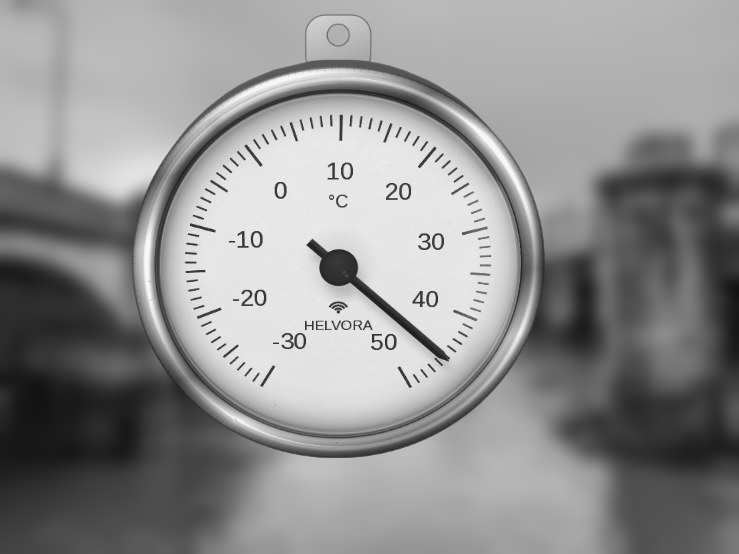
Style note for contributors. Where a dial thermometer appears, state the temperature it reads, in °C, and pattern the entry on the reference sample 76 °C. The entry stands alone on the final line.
45 °C
